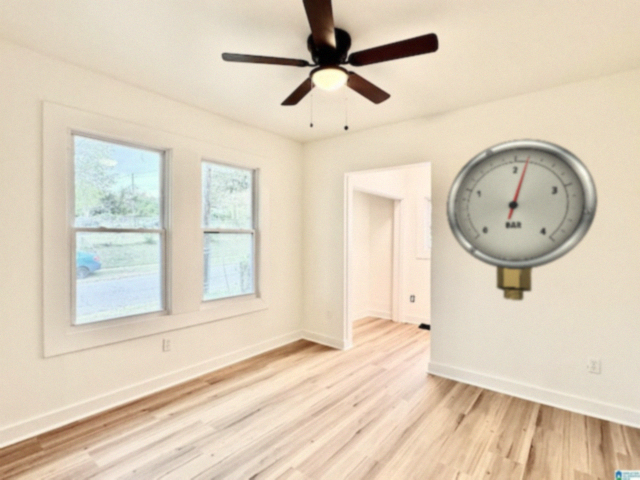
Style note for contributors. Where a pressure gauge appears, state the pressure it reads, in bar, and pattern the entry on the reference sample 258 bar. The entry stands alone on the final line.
2.2 bar
